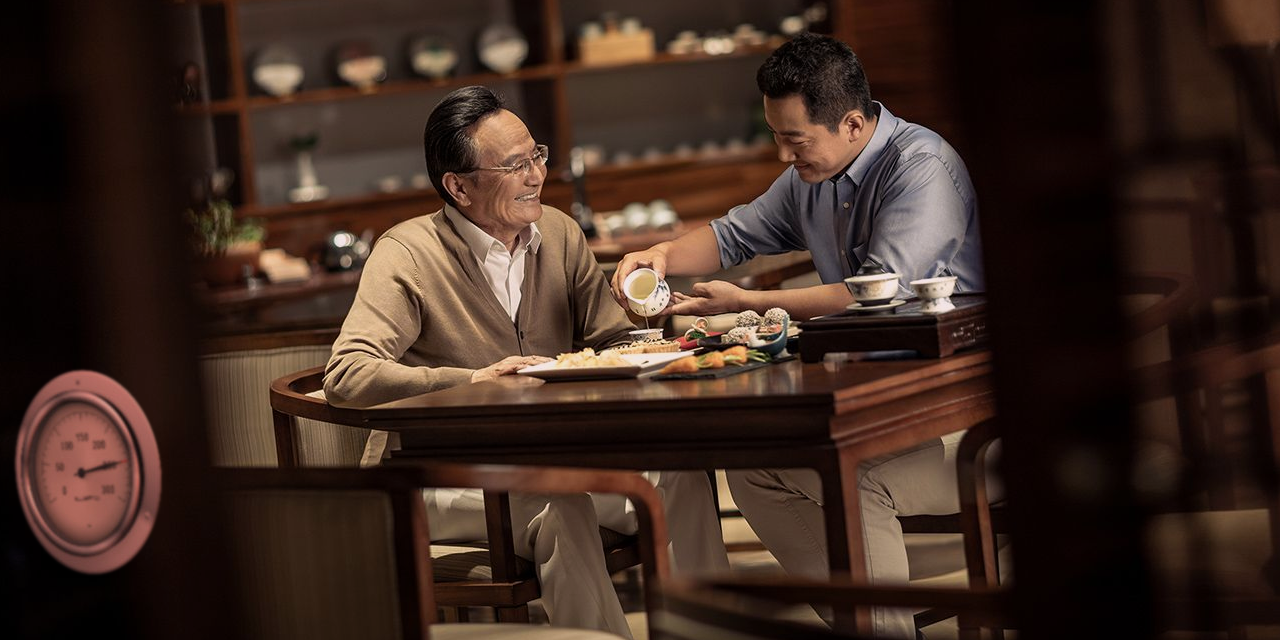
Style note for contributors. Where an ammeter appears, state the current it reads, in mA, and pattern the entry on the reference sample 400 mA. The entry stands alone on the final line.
250 mA
